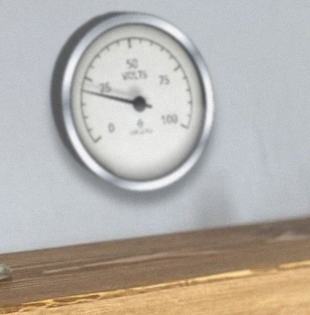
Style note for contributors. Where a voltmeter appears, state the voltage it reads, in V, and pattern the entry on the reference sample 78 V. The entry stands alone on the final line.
20 V
